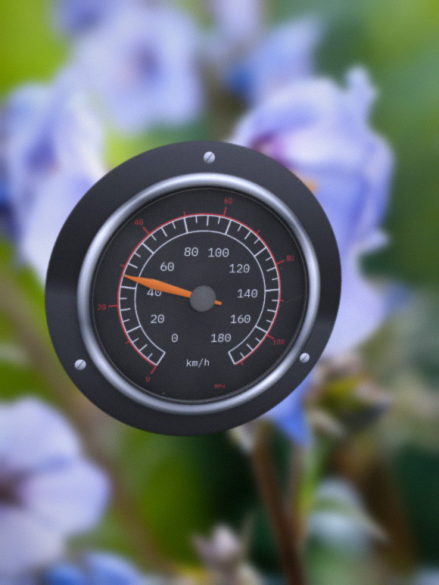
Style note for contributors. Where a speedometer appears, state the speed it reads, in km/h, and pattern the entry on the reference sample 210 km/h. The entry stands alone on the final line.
45 km/h
